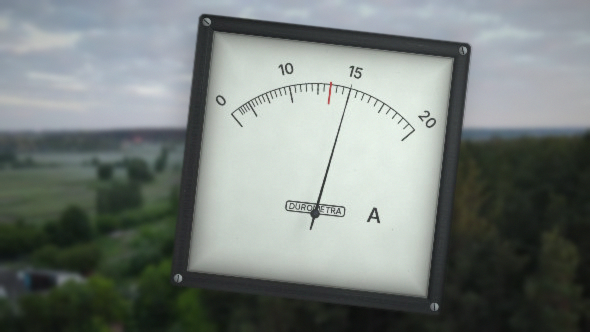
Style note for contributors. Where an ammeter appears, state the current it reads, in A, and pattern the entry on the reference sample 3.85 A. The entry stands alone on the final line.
15 A
